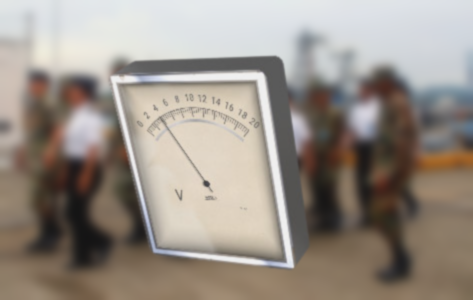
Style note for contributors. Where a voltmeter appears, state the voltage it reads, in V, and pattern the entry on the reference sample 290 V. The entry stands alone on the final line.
4 V
